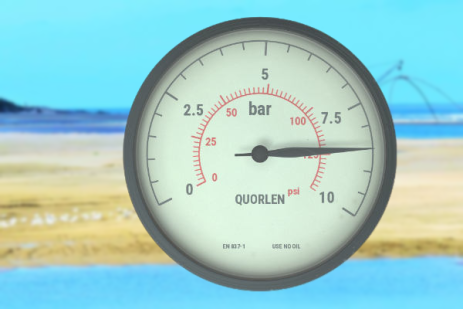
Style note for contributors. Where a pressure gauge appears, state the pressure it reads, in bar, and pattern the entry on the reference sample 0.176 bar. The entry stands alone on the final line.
8.5 bar
